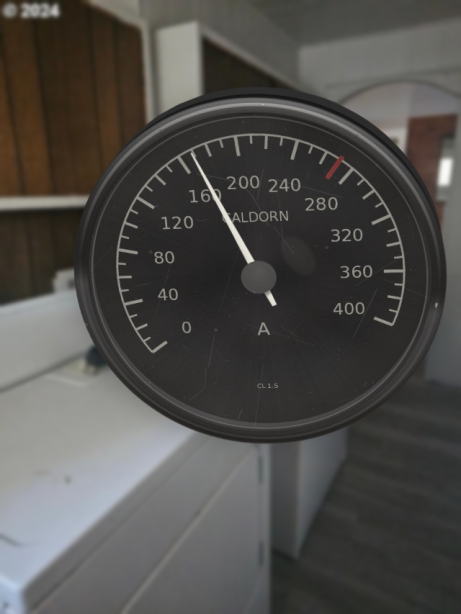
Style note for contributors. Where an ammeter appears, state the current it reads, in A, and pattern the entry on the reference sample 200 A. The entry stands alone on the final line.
170 A
